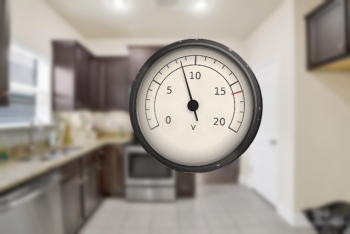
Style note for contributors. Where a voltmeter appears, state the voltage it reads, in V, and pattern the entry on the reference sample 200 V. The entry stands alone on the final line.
8.5 V
